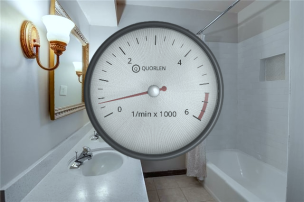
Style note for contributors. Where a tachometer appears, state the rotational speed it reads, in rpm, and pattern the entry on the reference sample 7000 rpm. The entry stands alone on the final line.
375 rpm
